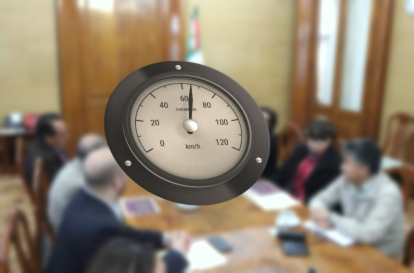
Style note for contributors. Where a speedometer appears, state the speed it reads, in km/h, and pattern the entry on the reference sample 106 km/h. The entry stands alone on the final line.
65 km/h
